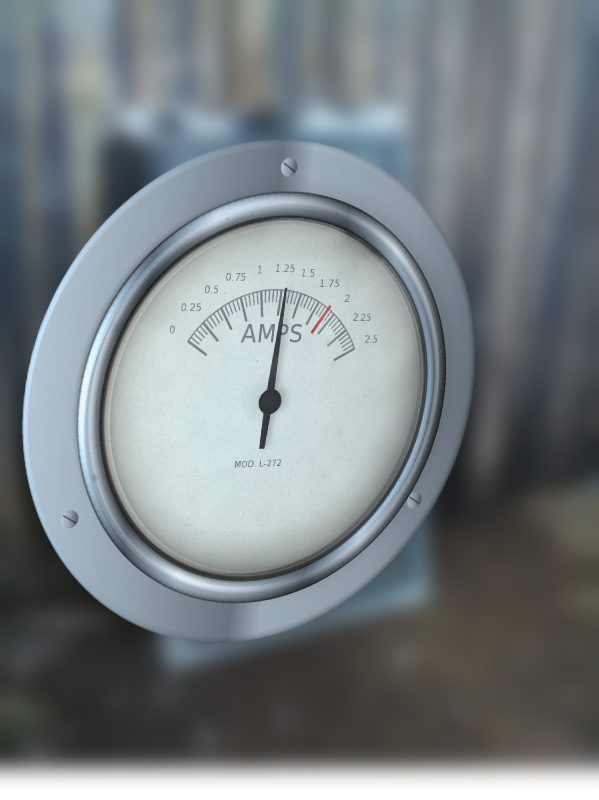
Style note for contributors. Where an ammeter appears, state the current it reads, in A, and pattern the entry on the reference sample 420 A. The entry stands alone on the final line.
1.25 A
